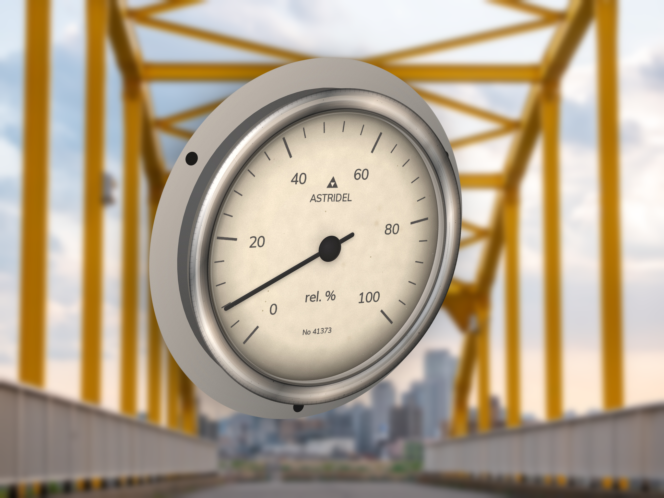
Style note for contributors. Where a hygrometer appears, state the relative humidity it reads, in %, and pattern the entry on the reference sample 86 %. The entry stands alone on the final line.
8 %
